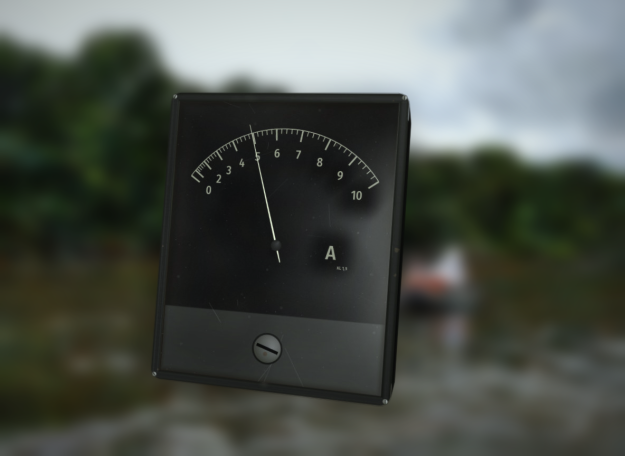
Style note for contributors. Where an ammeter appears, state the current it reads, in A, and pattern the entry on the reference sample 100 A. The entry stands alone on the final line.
5 A
